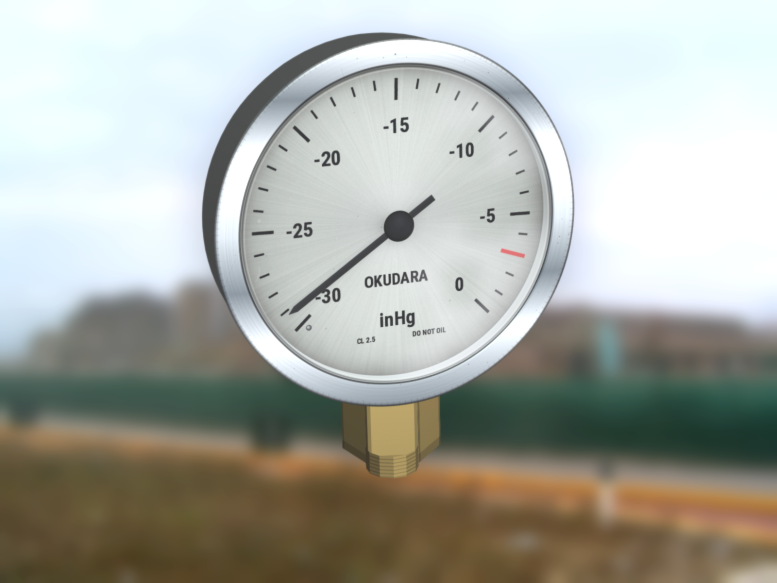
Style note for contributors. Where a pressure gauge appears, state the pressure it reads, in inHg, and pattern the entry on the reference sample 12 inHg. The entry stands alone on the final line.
-29 inHg
